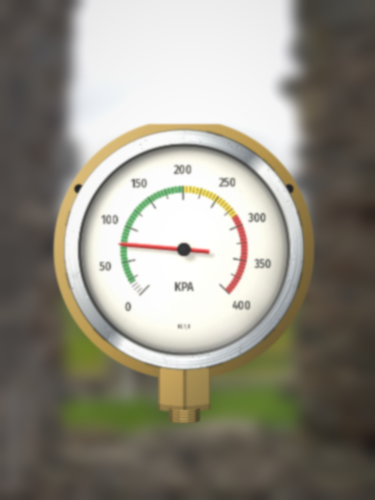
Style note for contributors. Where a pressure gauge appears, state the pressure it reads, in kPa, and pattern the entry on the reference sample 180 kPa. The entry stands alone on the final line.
75 kPa
